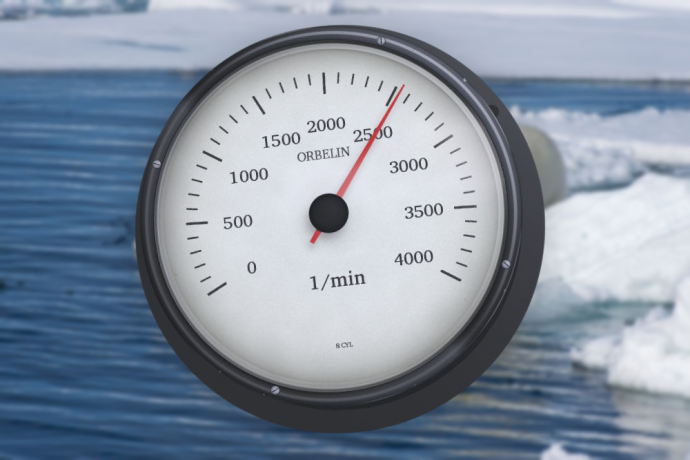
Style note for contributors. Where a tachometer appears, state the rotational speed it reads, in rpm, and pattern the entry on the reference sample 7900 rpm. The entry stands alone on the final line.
2550 rpm
